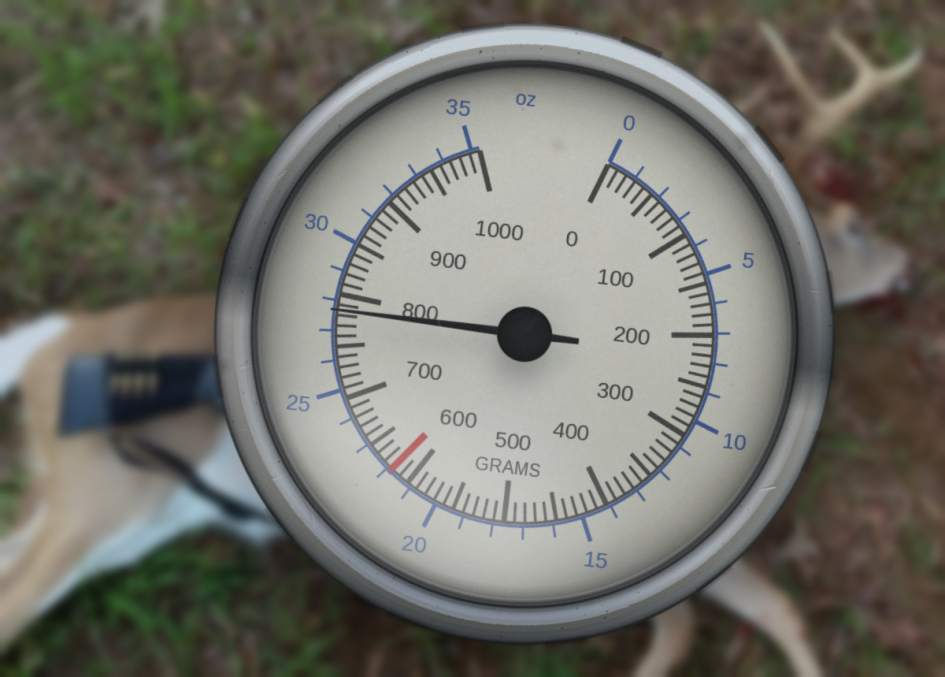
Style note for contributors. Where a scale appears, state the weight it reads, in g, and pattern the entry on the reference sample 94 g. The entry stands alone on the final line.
785 g
